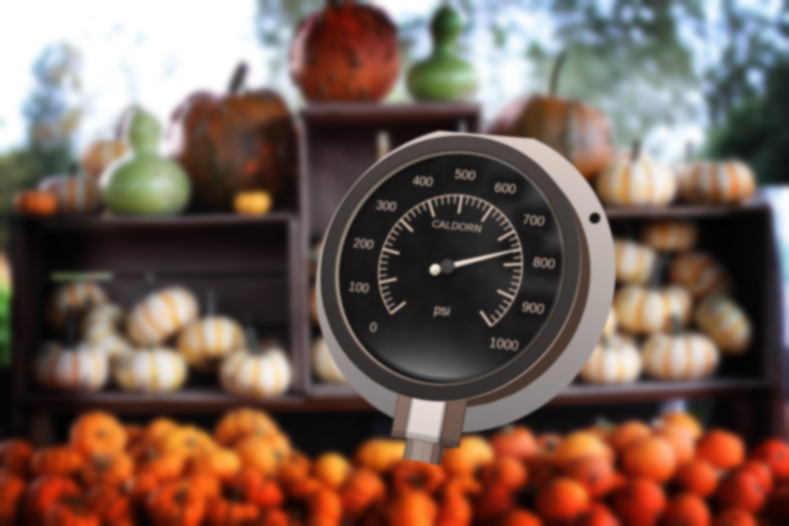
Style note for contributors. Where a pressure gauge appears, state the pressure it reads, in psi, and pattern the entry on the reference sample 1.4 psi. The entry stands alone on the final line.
760 psi
